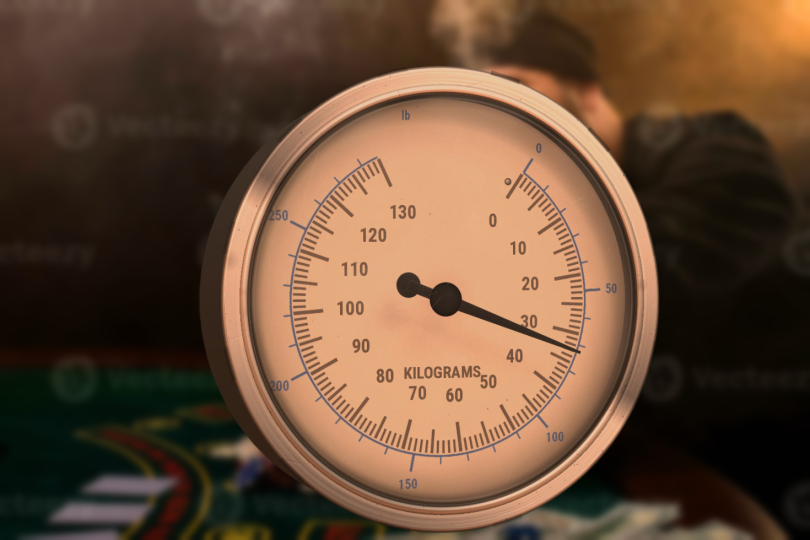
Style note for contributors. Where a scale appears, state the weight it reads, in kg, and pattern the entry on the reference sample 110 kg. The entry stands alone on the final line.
33 kg
